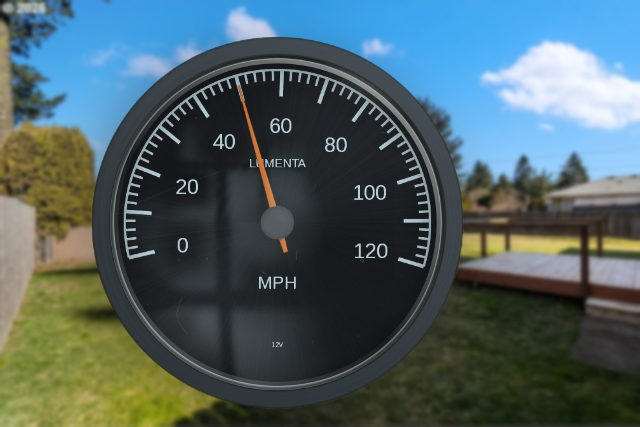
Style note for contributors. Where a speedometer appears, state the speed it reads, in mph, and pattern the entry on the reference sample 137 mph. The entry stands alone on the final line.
50 mph
